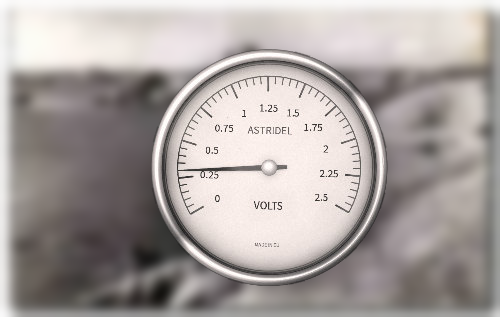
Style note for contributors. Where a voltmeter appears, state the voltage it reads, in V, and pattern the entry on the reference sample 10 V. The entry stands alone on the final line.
0.3 V
